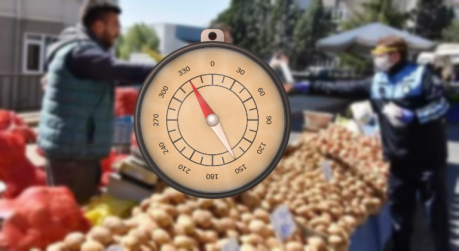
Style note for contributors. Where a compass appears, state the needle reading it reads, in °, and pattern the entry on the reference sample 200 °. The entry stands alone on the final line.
330 °
